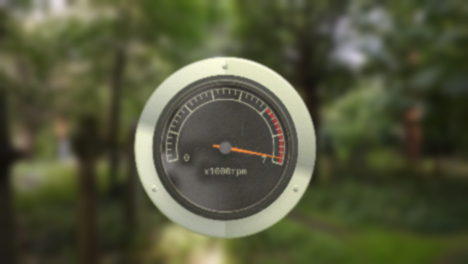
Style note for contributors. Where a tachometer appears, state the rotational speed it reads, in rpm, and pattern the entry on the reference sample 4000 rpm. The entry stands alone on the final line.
6800 rpm
